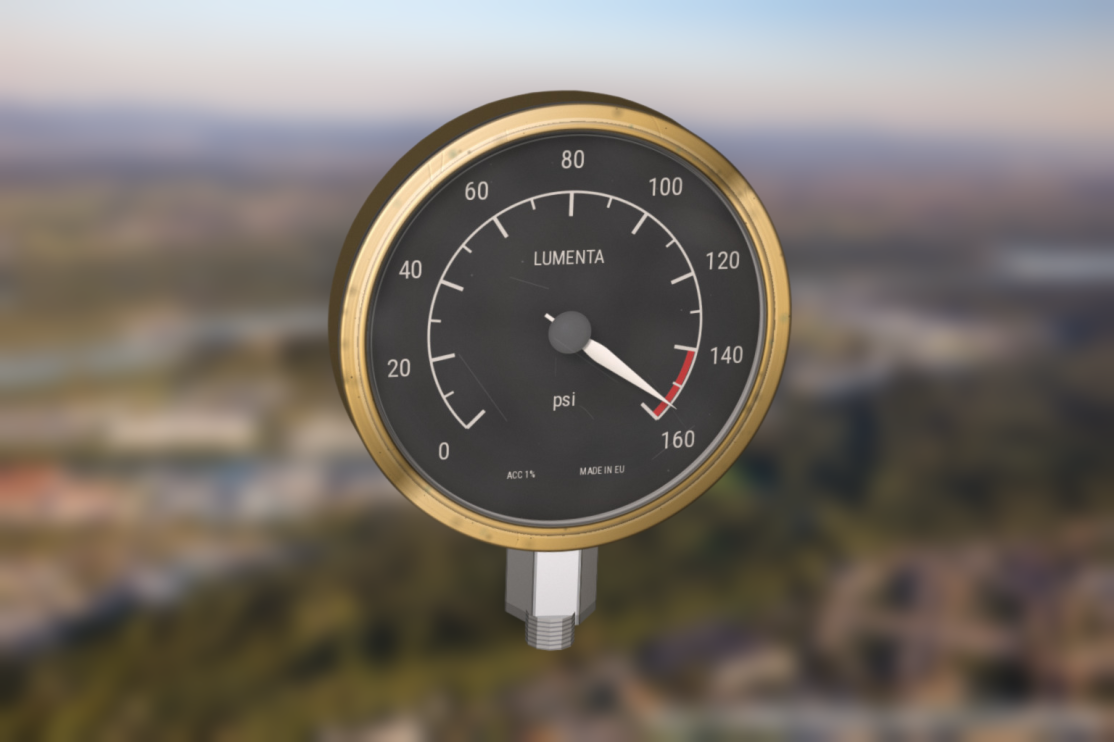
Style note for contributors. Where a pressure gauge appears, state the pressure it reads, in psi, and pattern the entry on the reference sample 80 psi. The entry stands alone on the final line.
155 psi
